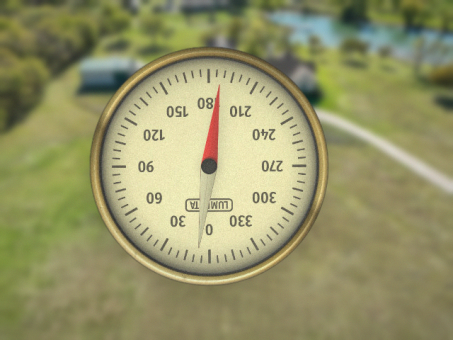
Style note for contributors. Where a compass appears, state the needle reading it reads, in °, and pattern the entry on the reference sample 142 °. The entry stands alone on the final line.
187.5 °
